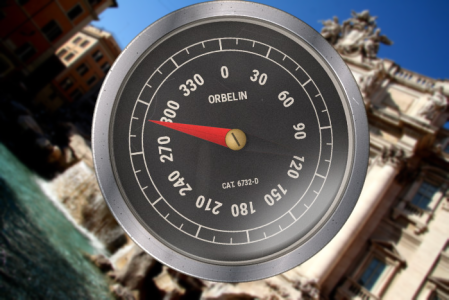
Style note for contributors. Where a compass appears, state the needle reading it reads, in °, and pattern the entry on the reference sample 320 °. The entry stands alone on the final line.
290 °
